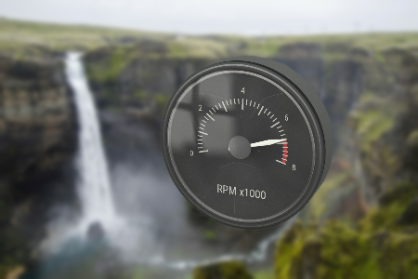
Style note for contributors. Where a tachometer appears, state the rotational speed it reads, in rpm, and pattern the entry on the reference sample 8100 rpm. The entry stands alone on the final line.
6800 rpm
